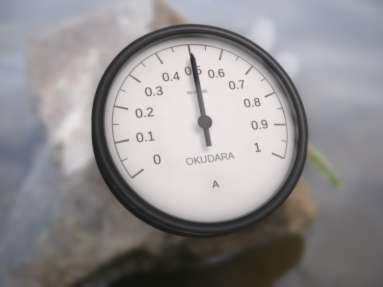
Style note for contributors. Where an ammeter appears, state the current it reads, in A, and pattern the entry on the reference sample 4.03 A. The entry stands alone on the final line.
0.5 A
